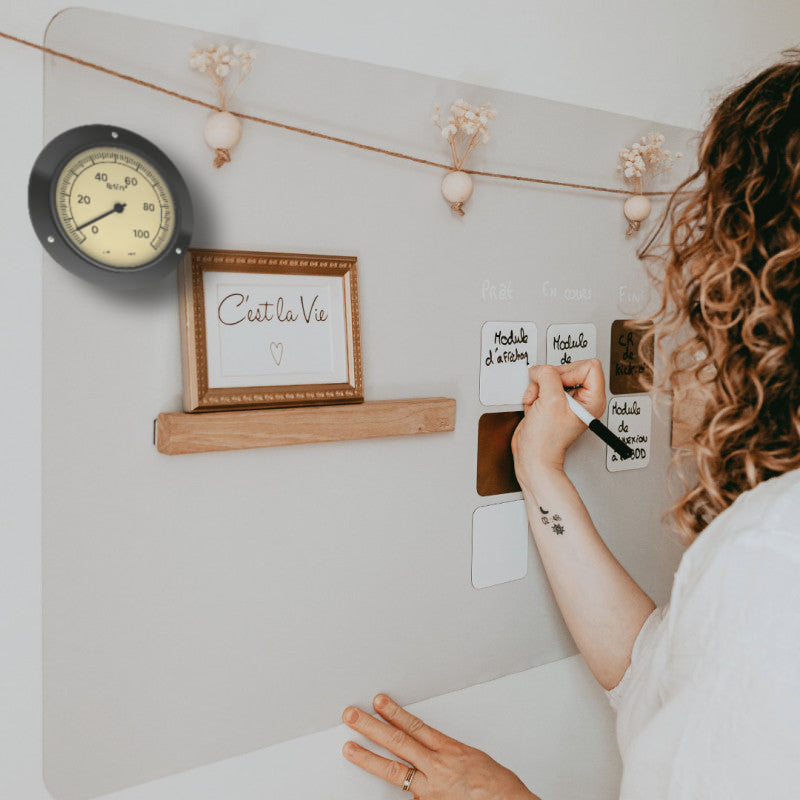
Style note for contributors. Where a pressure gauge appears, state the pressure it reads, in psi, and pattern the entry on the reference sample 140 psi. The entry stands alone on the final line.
5 psi
